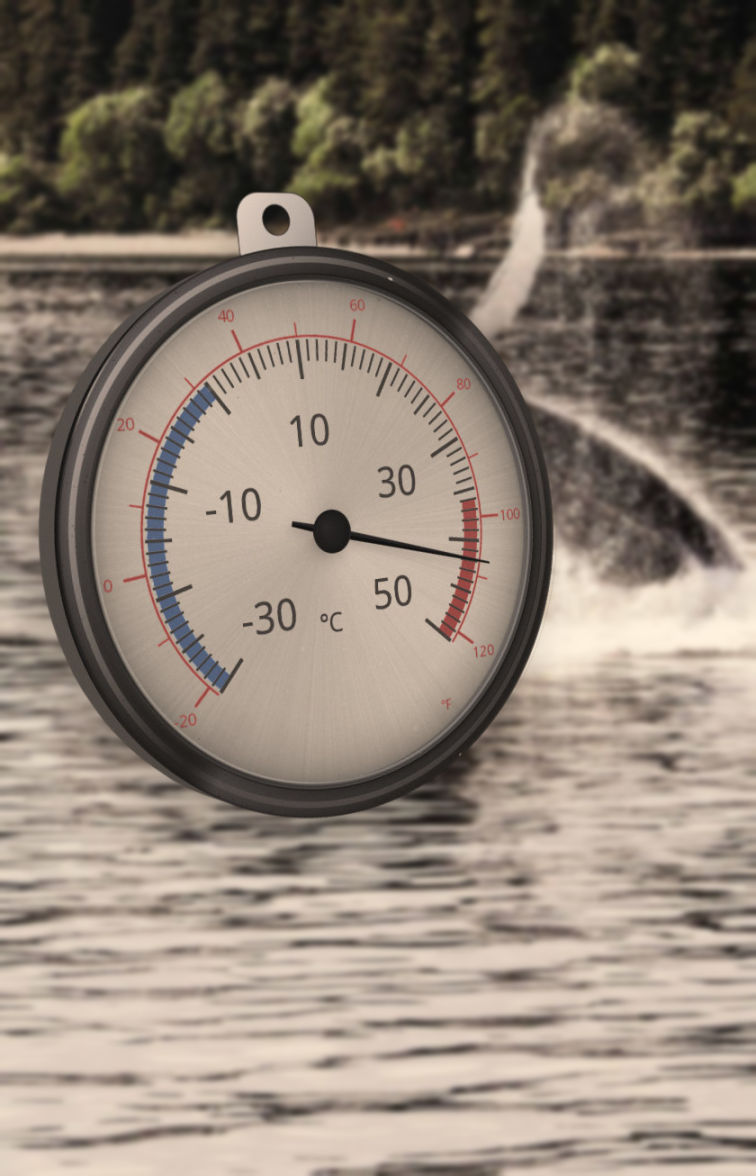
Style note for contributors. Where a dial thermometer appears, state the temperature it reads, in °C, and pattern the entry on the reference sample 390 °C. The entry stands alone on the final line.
42 °C
